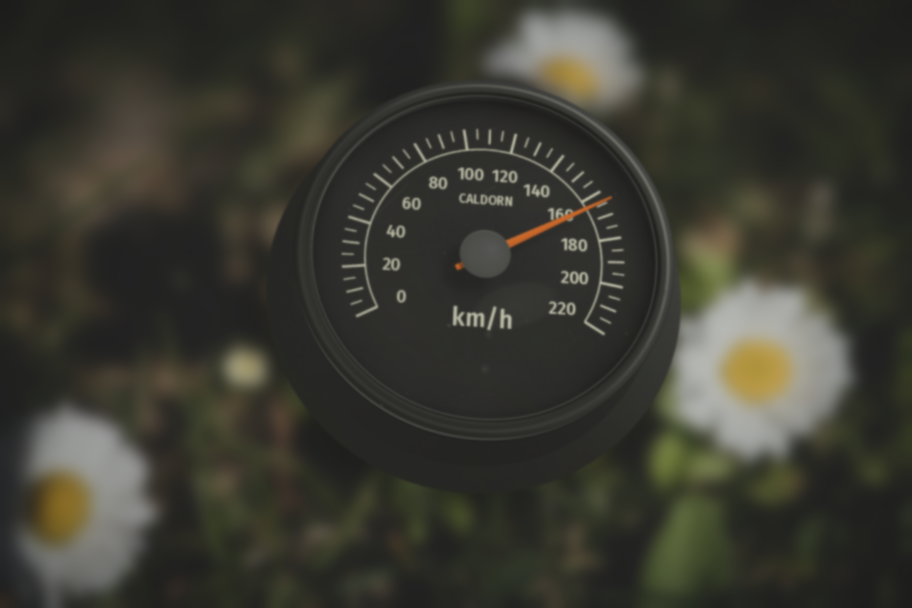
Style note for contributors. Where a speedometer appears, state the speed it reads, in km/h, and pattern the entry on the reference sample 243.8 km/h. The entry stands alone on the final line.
165 km/h
